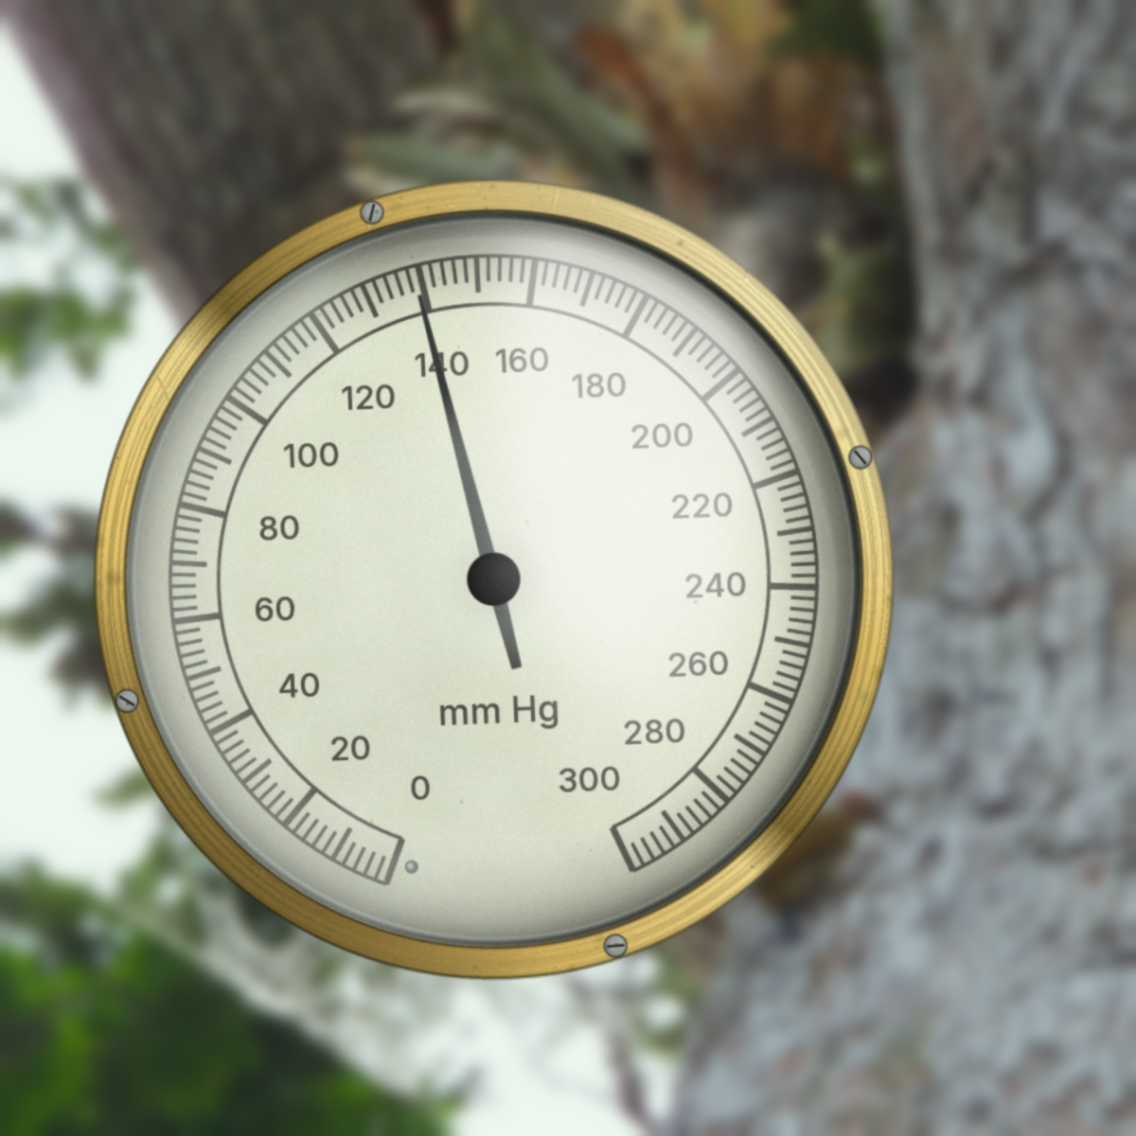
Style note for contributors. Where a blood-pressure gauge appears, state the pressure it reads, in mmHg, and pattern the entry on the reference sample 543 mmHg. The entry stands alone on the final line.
139 mmHg
